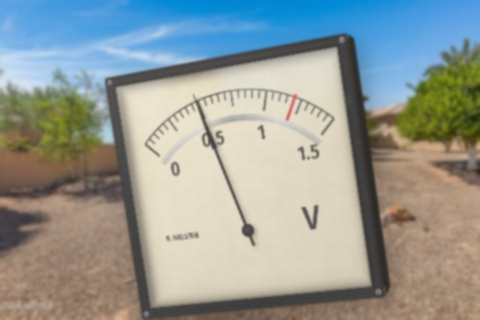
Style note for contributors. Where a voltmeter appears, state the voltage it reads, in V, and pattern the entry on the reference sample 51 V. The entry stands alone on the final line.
0.5 V
